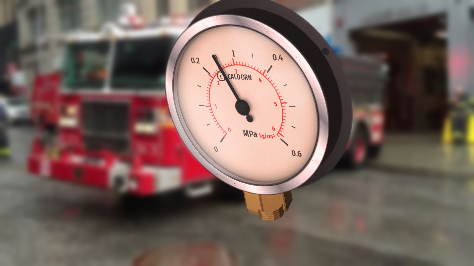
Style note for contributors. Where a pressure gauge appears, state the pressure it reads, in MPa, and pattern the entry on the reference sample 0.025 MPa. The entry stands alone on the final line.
0.25 MPa
